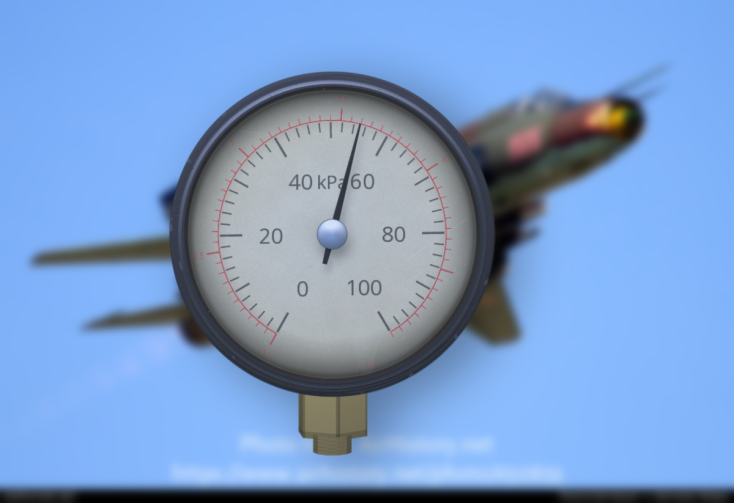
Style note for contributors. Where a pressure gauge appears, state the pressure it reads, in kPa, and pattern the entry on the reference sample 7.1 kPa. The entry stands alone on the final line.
55 kPa
